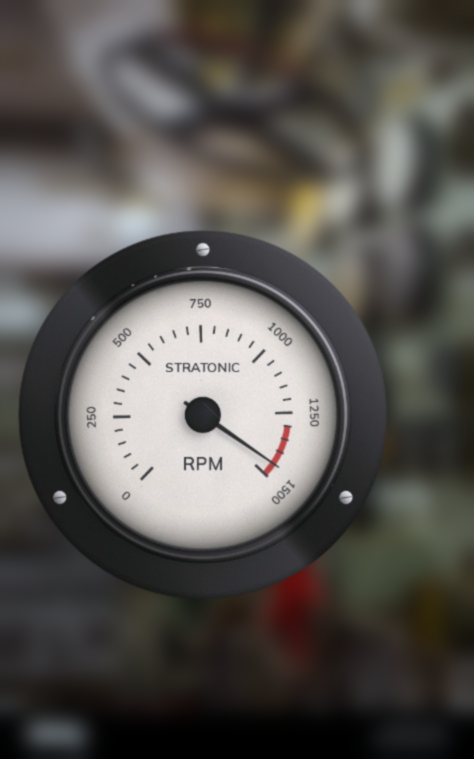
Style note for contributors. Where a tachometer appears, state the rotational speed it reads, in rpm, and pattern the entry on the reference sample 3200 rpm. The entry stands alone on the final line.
1450 rpm
